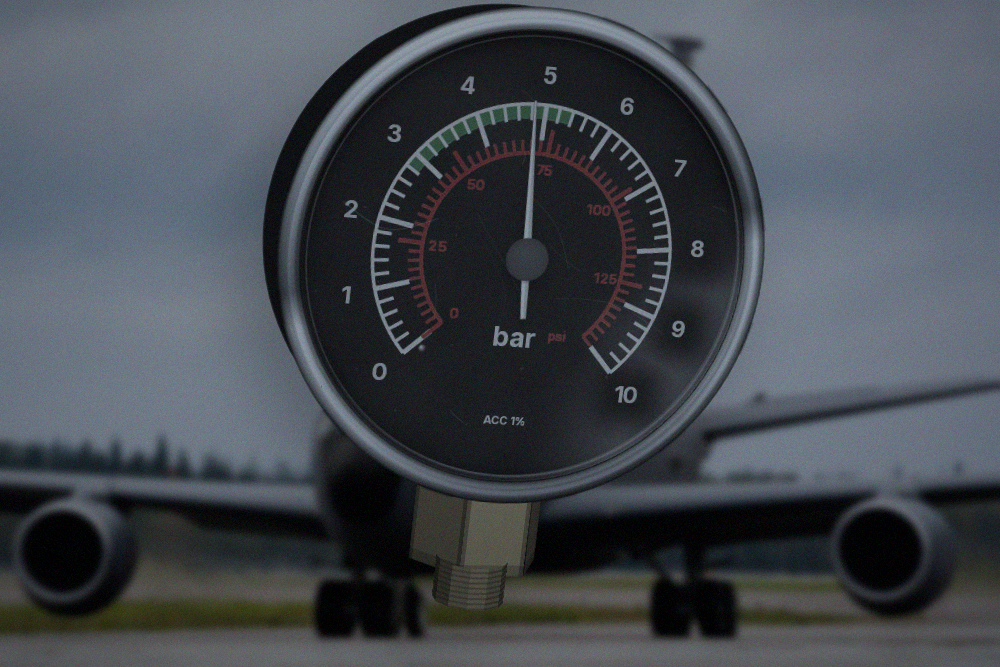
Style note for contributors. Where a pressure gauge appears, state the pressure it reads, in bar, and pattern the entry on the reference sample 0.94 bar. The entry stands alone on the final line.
4.8 bar
